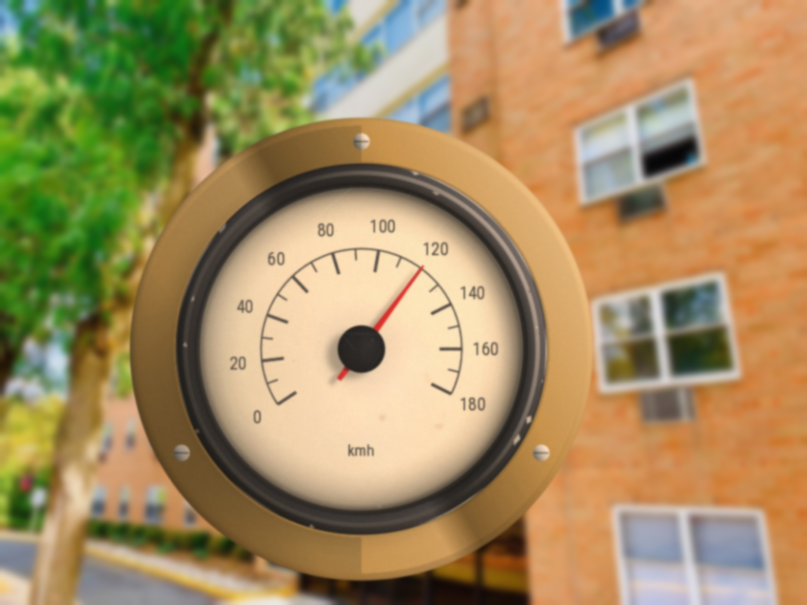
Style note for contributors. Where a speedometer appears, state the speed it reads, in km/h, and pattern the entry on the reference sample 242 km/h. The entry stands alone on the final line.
120 km/h
